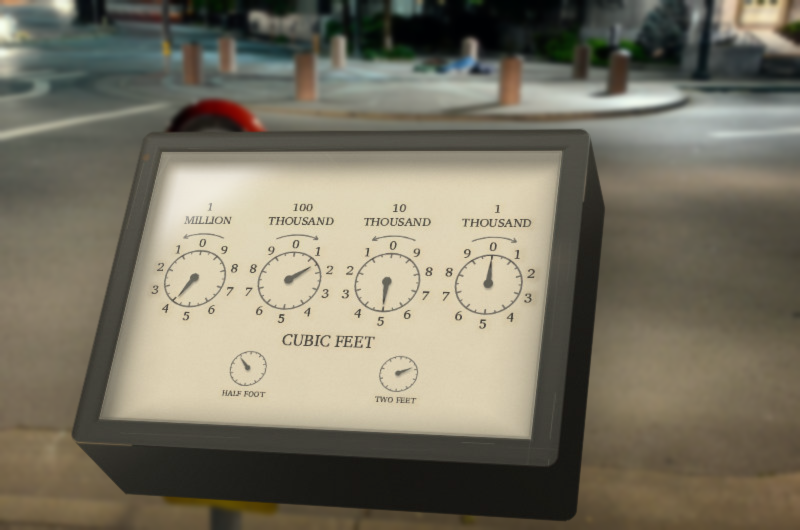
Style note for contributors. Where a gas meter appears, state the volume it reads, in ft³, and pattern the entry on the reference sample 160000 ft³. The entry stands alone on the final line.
415000 ft³
